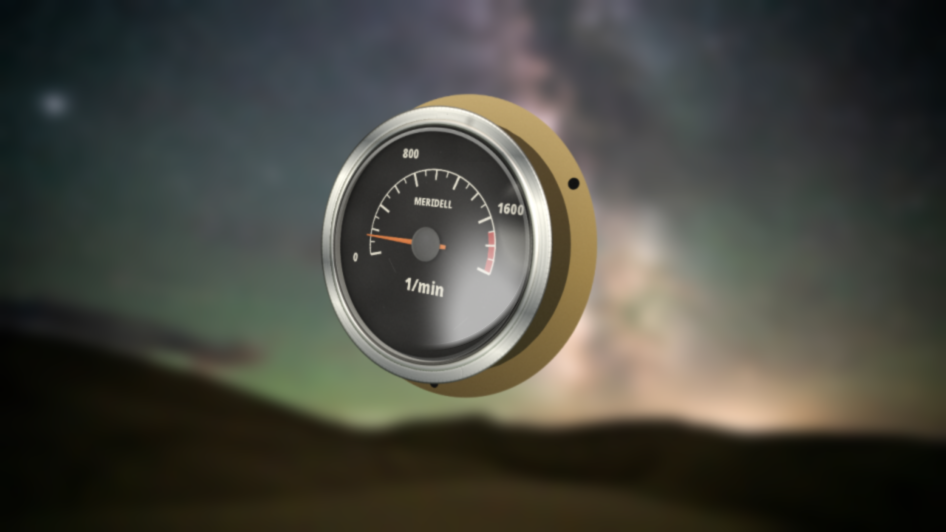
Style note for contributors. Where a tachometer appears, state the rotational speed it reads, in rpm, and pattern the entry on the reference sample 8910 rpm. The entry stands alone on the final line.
150 rpm
